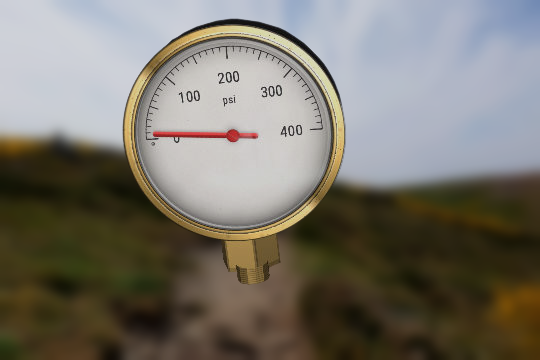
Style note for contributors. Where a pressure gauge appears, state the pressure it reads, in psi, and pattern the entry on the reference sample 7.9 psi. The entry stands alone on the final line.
10 psi
